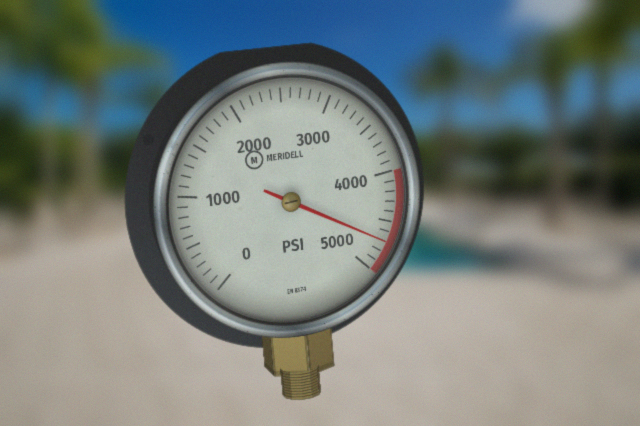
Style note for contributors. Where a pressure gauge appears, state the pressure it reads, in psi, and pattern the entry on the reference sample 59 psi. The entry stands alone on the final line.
4700 psi
